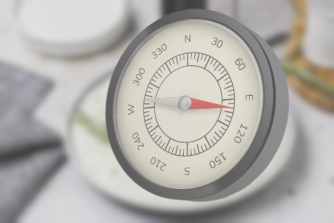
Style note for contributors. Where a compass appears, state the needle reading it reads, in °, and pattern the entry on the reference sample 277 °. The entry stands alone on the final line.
100 °
